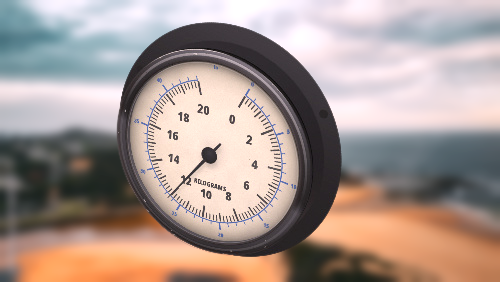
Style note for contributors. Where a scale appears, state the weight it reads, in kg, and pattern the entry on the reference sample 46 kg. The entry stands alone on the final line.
12 kg
